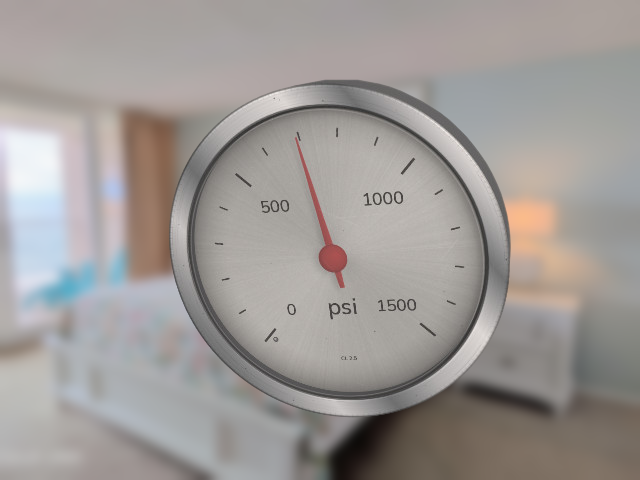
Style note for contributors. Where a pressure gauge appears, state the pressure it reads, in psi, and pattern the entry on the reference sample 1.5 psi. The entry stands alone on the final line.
700 psi
